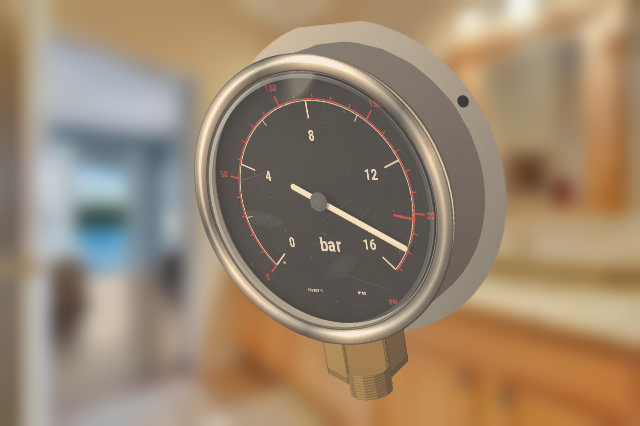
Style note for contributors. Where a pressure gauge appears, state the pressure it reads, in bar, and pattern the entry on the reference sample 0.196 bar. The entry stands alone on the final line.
15 bar
